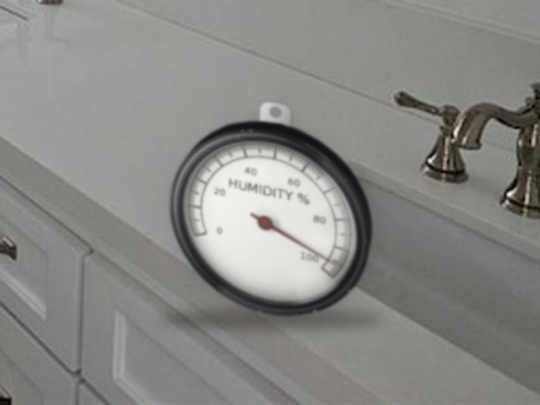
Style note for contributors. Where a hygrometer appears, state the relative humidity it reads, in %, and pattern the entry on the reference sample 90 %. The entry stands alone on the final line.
95 %
